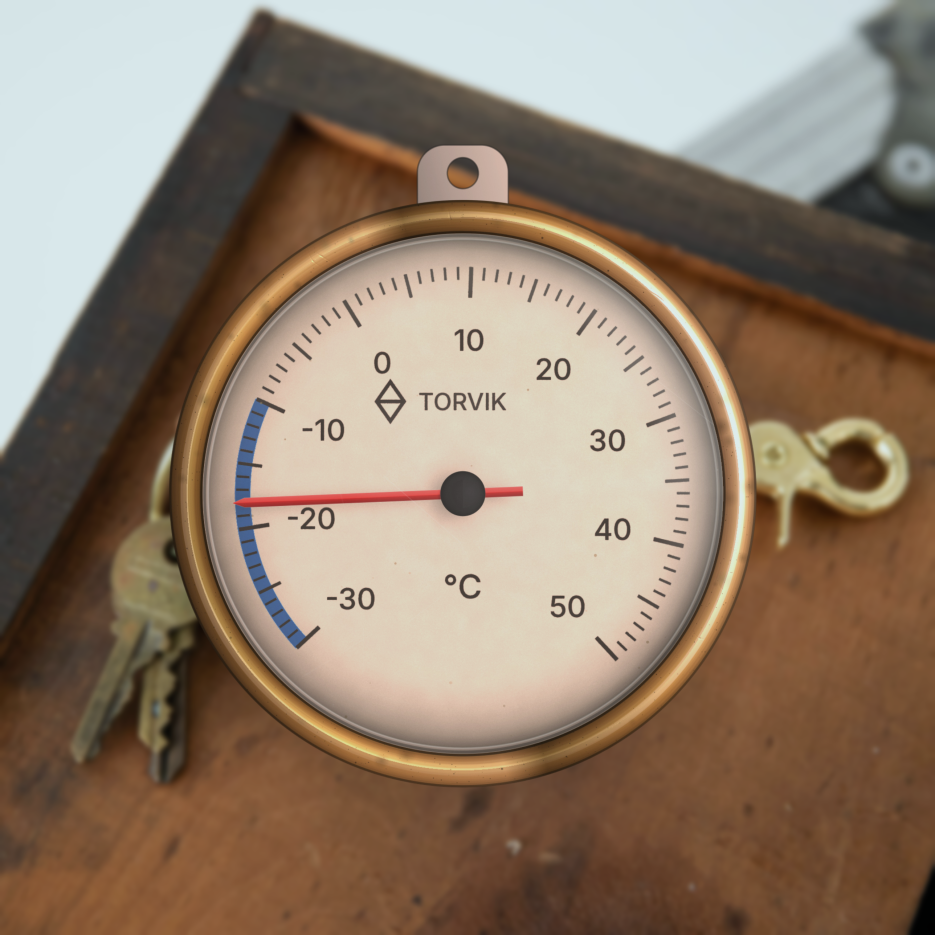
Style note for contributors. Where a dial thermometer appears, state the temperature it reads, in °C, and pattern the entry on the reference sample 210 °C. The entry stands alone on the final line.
-18 °C
